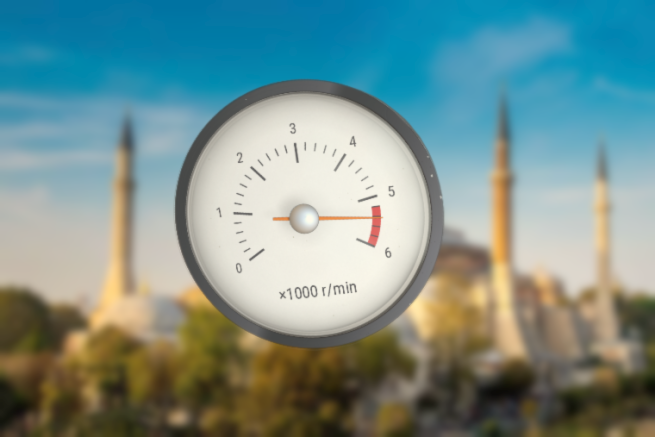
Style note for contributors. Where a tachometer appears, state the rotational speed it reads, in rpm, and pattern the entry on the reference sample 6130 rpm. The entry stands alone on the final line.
5400 rpm
